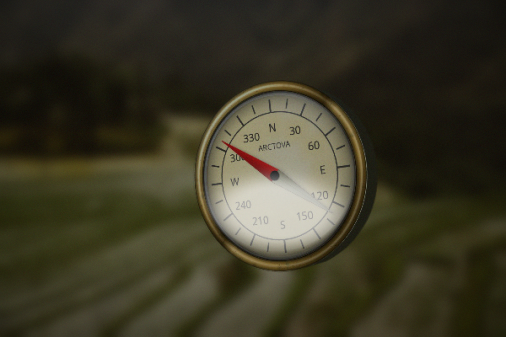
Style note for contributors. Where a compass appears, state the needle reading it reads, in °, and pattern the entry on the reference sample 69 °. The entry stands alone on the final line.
307.5 °
